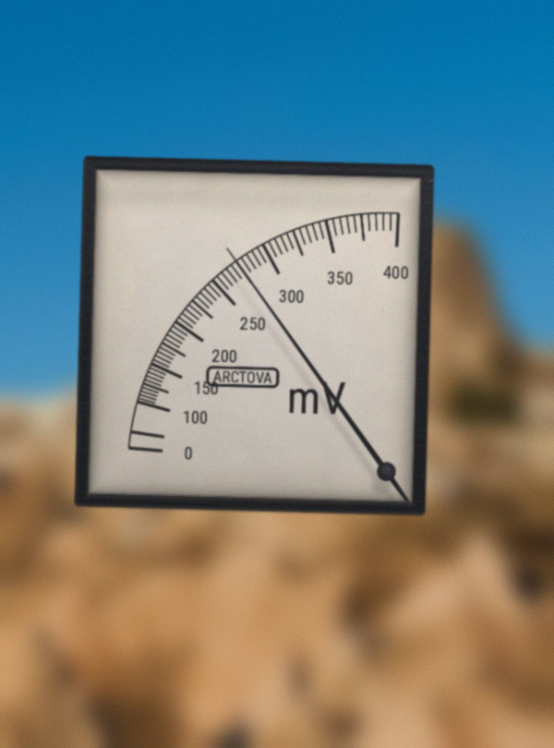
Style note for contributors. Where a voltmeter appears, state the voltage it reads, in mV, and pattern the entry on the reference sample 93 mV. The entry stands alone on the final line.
275 mV
